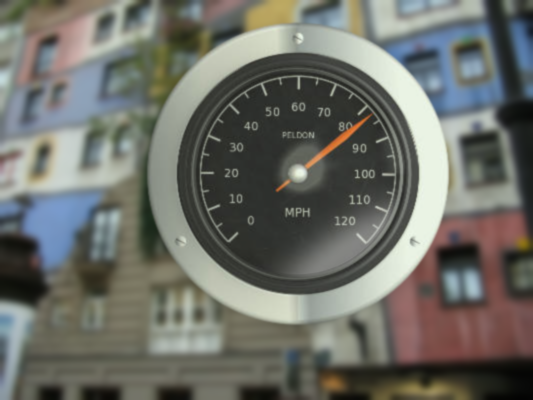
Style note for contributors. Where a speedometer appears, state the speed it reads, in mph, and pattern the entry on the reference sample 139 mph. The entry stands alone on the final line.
82.5 mph
